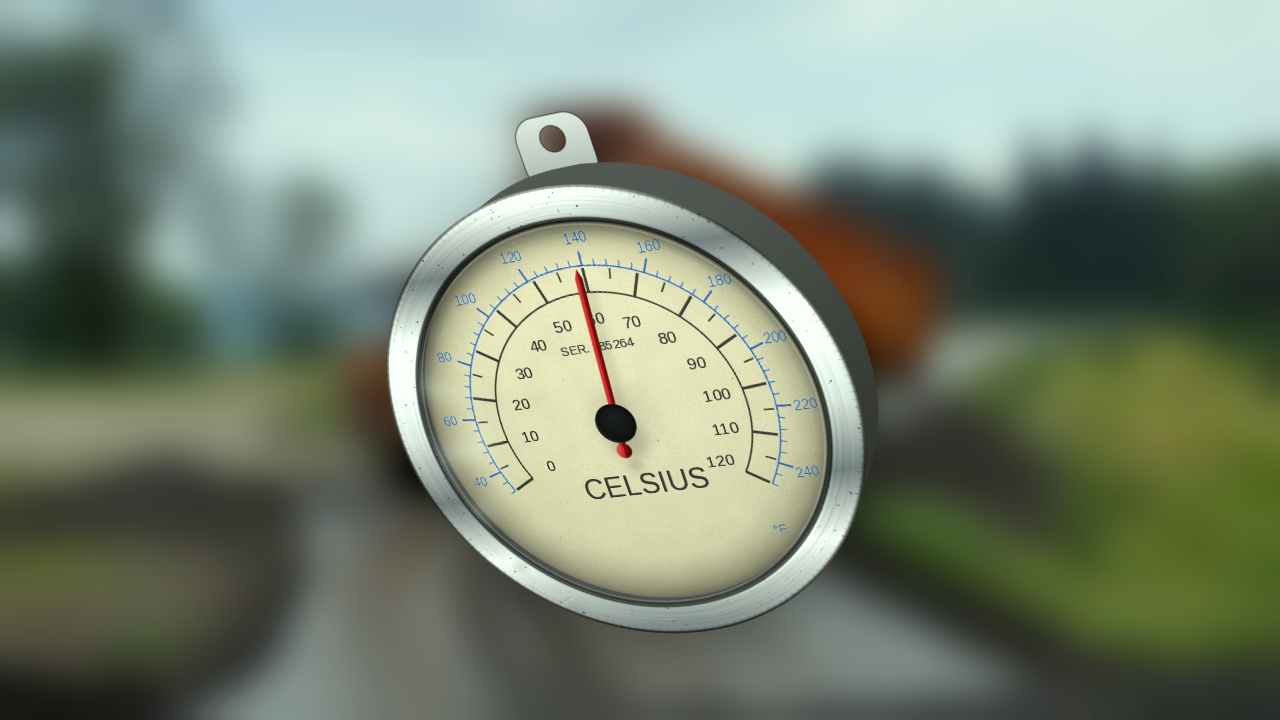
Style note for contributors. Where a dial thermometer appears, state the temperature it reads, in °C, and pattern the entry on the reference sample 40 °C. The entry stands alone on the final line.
60 °C
